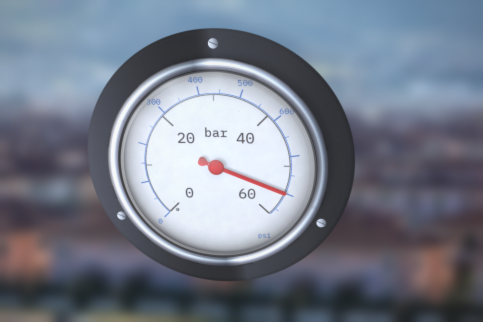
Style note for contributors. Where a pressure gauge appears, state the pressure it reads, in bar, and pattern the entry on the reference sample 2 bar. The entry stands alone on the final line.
55 bar
